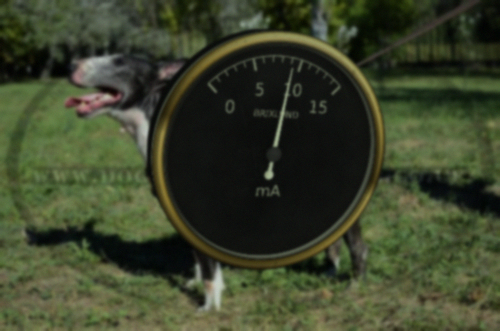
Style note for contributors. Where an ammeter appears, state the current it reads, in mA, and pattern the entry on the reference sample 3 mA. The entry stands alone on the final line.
9 mA
